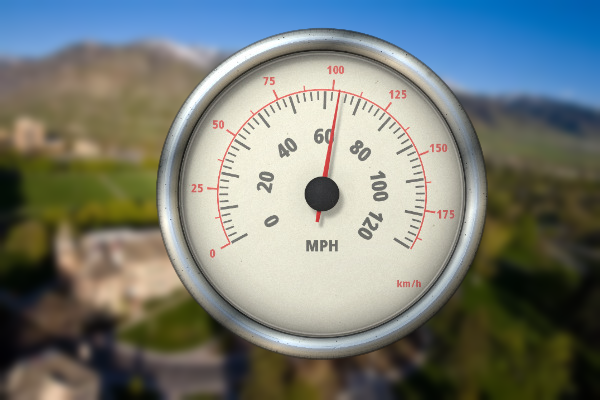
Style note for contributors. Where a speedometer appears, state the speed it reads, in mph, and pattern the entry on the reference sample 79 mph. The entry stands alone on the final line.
64 mph
